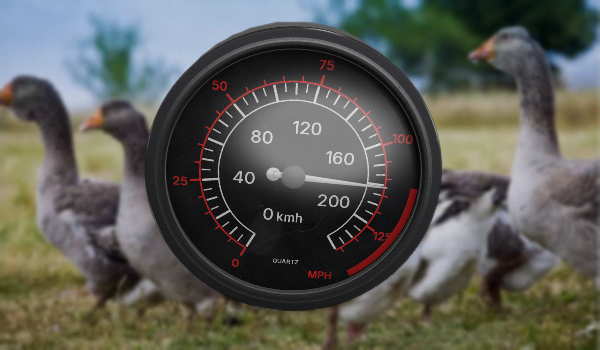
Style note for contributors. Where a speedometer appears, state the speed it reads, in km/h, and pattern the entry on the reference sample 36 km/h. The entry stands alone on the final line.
180 km/h
